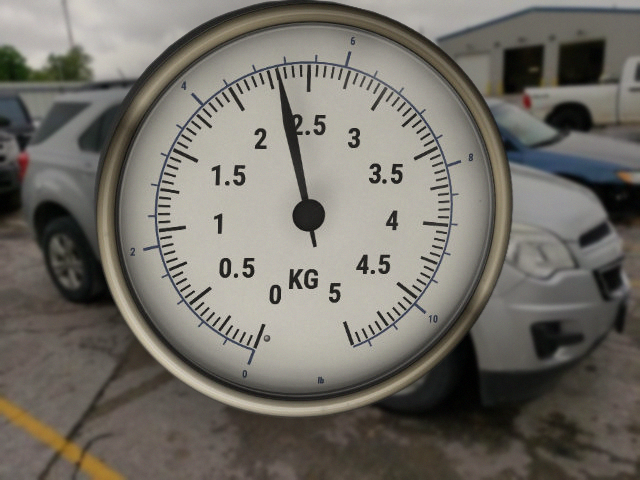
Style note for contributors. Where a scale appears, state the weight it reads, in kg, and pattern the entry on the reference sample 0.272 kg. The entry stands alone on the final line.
2.3 kg
